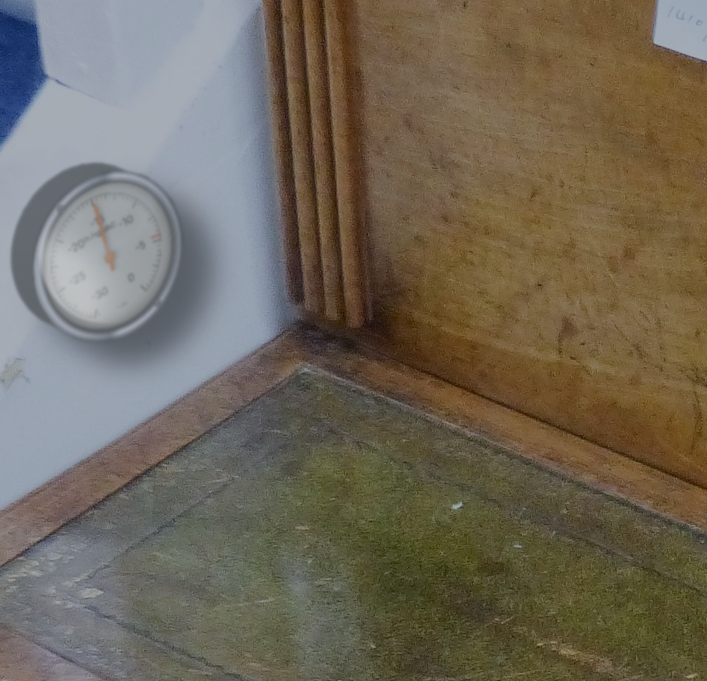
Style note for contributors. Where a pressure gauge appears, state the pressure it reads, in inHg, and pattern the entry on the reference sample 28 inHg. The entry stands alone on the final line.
-15 inHg
